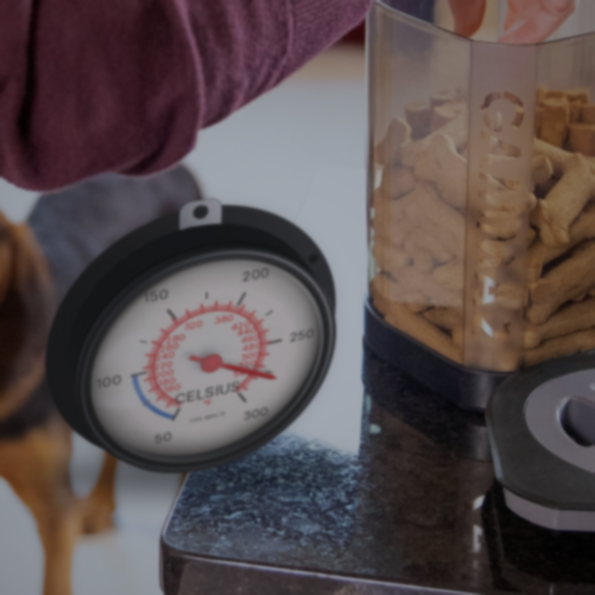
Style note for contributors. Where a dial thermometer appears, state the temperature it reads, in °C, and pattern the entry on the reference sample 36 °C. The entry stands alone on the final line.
275 °C
